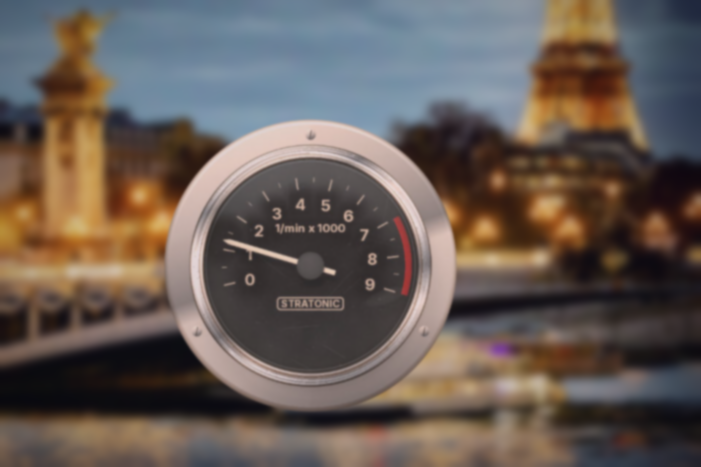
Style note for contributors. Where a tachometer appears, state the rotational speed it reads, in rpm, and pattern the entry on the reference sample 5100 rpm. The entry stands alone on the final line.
1250 rpm
